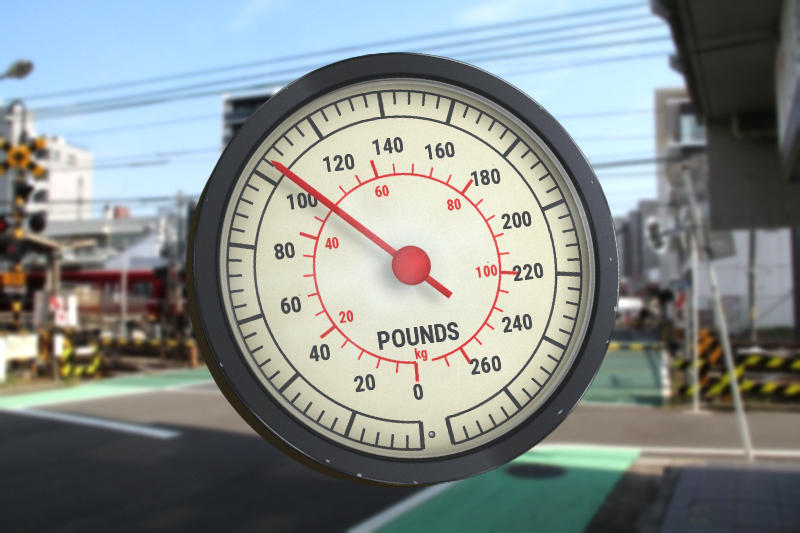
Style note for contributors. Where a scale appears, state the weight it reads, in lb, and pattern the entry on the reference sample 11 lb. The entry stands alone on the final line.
104 lb
